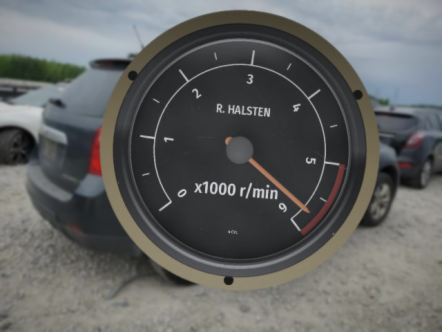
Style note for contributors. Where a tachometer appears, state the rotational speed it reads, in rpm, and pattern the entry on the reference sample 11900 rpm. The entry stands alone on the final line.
5750 rpm
